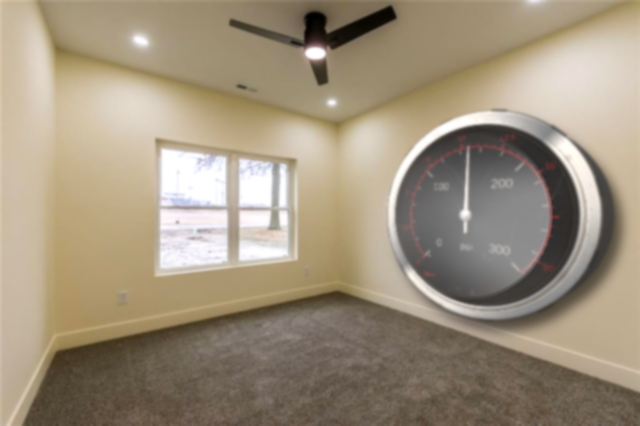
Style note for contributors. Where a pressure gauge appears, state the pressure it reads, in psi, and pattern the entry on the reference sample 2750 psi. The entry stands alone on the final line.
150 psi
